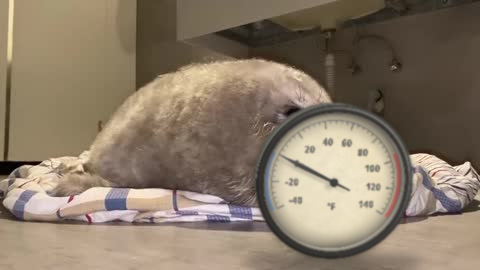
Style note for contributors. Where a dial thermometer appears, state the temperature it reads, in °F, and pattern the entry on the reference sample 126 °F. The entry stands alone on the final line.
0 °F
